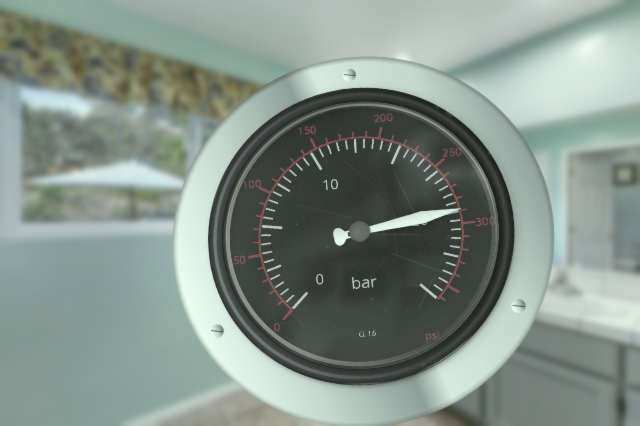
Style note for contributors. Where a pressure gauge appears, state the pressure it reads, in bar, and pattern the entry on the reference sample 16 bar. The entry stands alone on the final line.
20 bar
